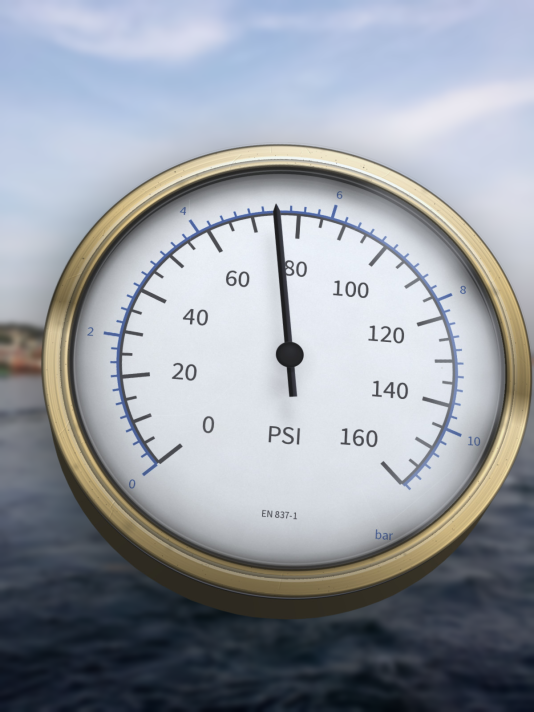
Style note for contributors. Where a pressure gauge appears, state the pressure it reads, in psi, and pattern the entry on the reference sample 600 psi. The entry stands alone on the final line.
75 psi
